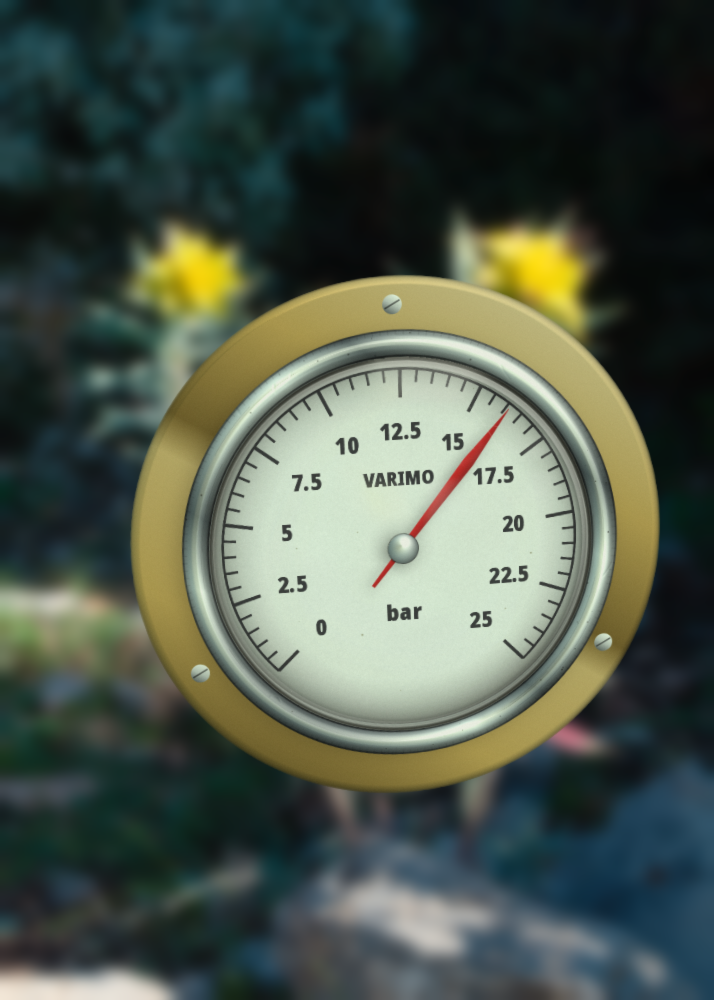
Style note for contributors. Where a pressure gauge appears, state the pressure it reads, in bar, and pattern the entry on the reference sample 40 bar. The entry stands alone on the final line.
16 bar
